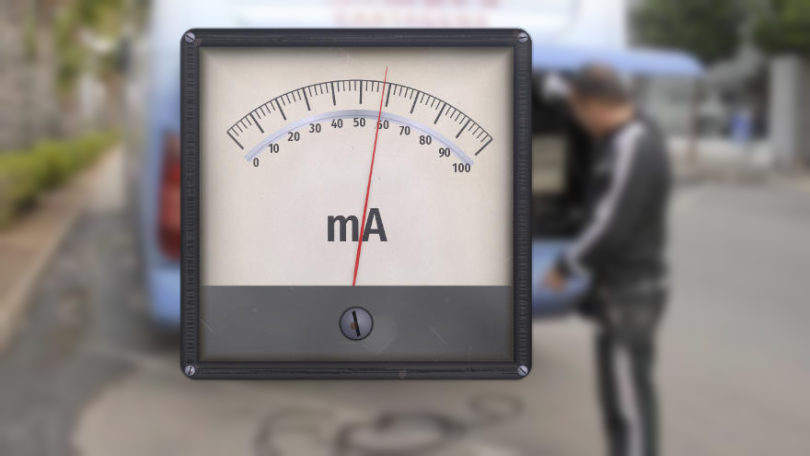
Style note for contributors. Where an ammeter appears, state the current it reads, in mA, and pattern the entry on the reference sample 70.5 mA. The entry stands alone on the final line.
58 mA
